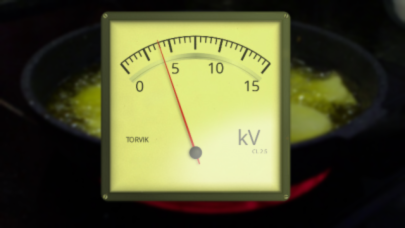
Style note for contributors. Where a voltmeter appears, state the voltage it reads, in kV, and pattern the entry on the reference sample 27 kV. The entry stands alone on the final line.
4 kV
